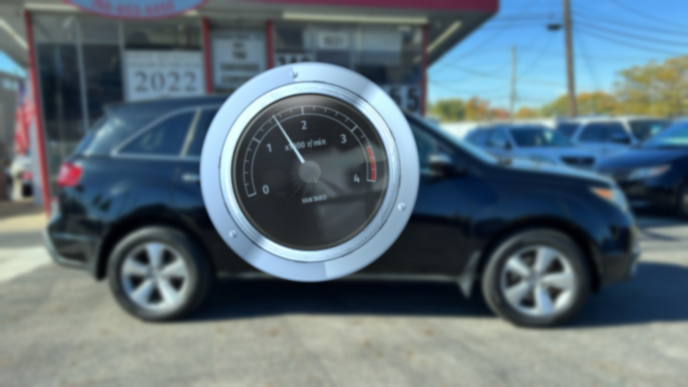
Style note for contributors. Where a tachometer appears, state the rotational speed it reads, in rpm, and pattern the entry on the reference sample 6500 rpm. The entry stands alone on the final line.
1500 rpm
